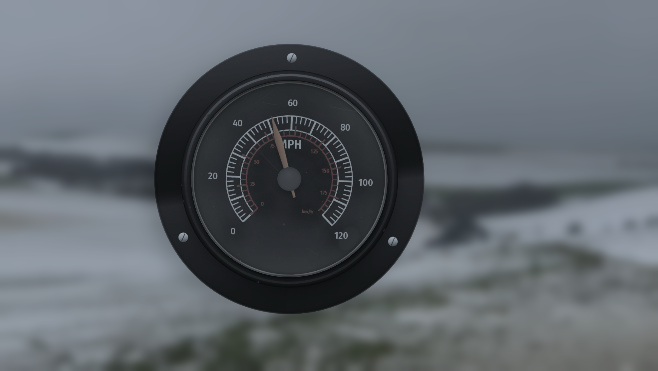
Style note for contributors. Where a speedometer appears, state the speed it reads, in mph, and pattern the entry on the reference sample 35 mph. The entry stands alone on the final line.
52 mph
